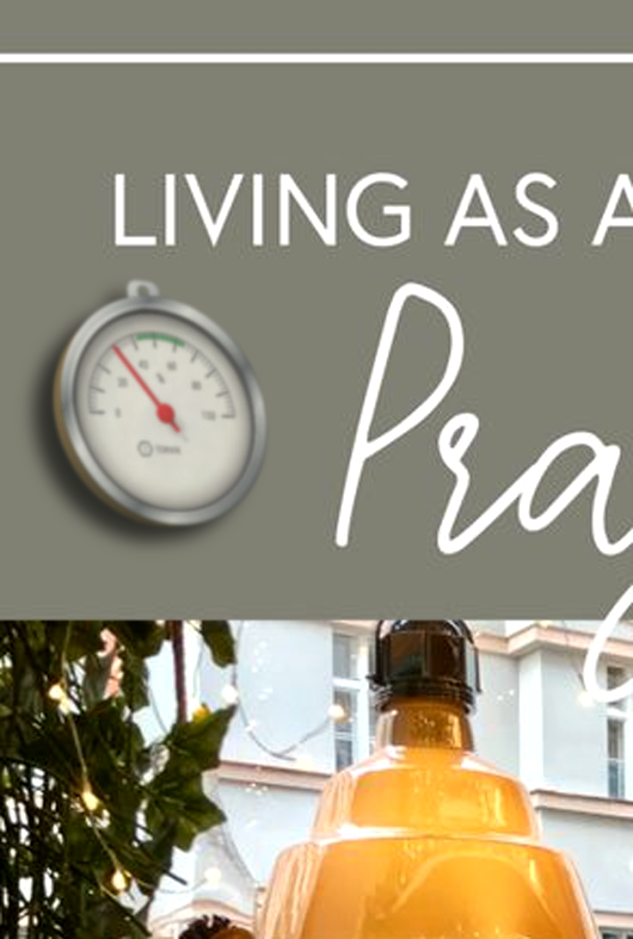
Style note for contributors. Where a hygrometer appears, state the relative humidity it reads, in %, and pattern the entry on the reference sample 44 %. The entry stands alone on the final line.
30 %
